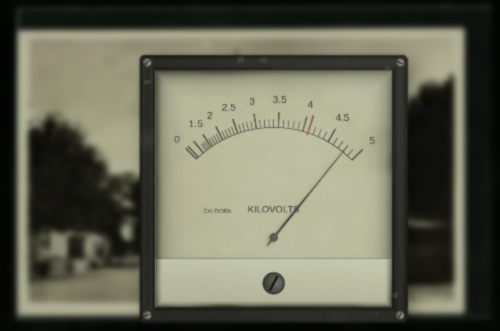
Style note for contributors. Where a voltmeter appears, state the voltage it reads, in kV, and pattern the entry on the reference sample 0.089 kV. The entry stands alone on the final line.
4.8 kV
